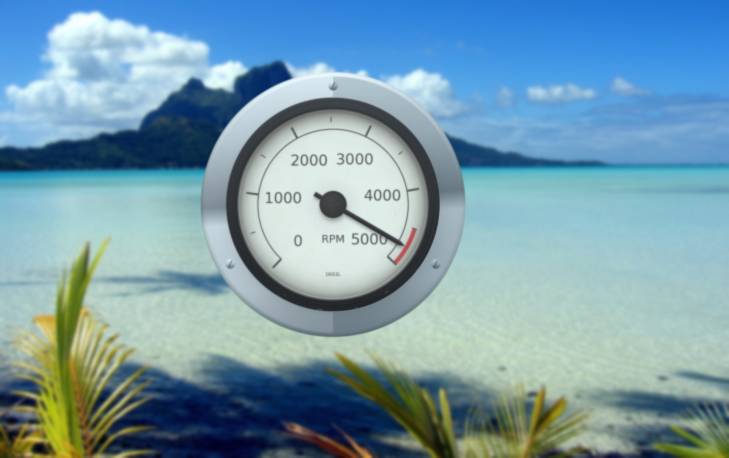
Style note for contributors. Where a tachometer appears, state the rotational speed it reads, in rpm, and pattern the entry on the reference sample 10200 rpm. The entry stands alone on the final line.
4750 rpm
